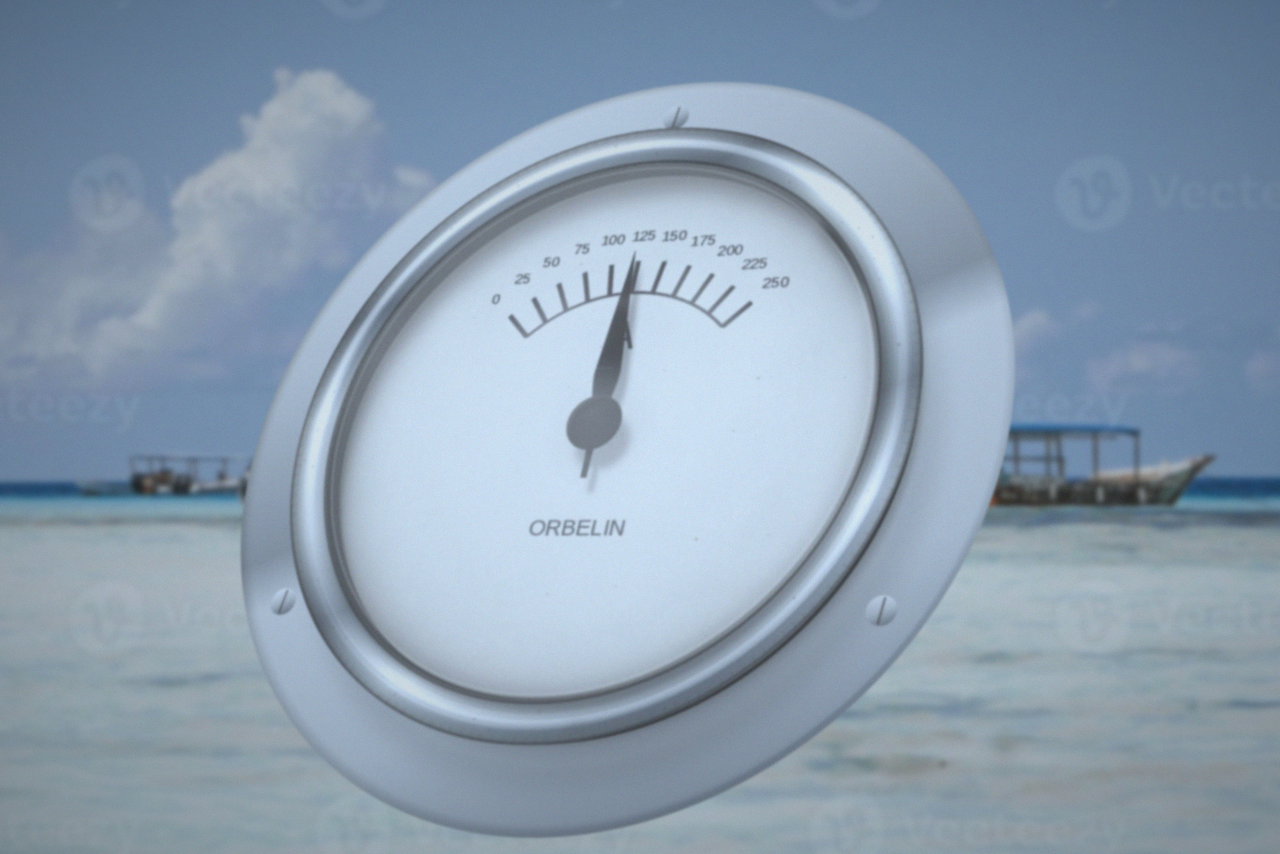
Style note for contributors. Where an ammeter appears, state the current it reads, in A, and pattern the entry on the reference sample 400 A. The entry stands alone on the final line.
125 A
